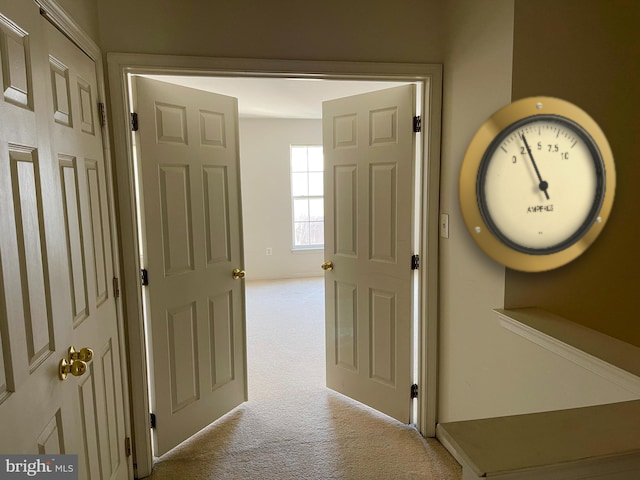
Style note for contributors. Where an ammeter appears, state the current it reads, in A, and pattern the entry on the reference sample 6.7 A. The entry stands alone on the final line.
2.5 A
